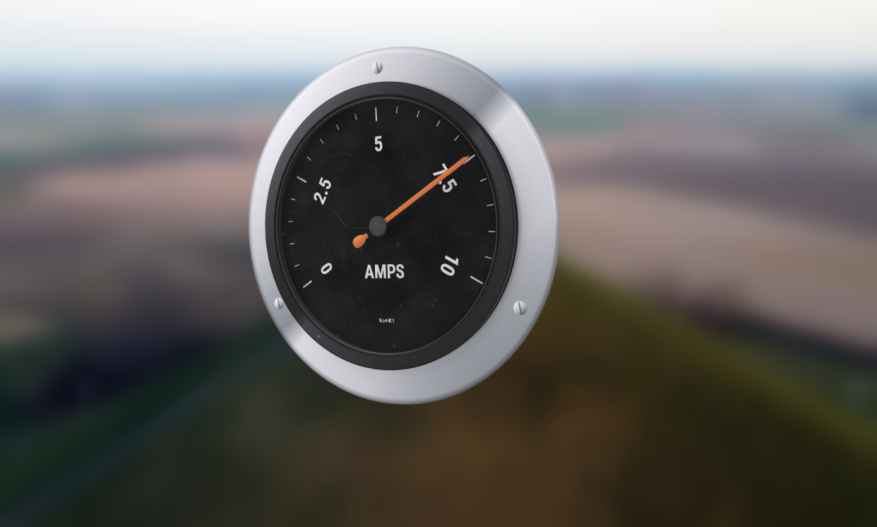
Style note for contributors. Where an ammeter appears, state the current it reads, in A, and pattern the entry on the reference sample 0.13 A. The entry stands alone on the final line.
7.5 A
